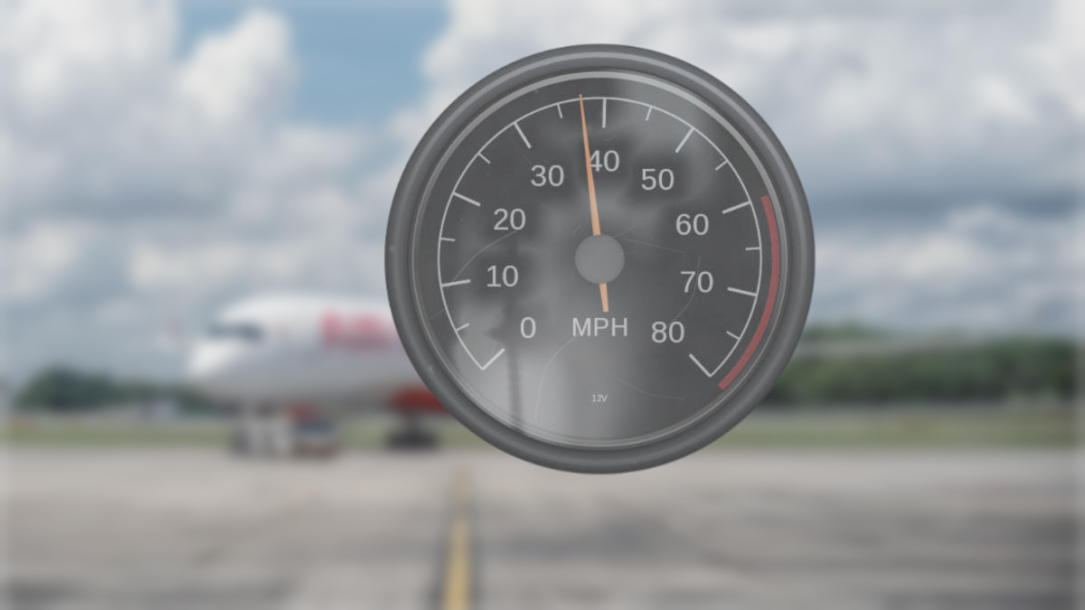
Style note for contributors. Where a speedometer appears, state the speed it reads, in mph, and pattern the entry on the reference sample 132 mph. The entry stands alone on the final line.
37.5 mph
